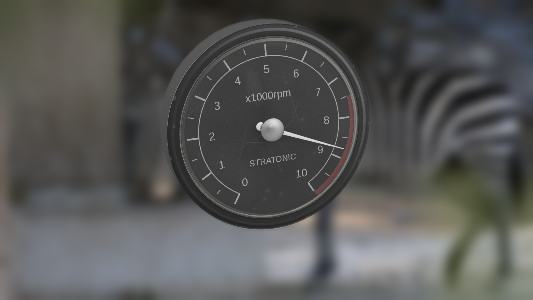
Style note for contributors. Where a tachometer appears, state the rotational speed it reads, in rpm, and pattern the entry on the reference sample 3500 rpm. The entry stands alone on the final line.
8750 rpm
